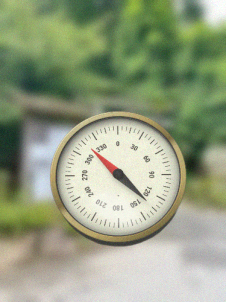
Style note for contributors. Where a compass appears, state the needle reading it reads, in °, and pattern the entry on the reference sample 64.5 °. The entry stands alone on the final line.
315 °
